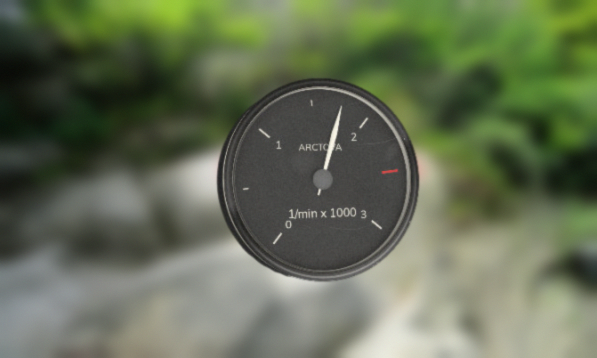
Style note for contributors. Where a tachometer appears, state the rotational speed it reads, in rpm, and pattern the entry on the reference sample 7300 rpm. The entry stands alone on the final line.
1750 rpm
